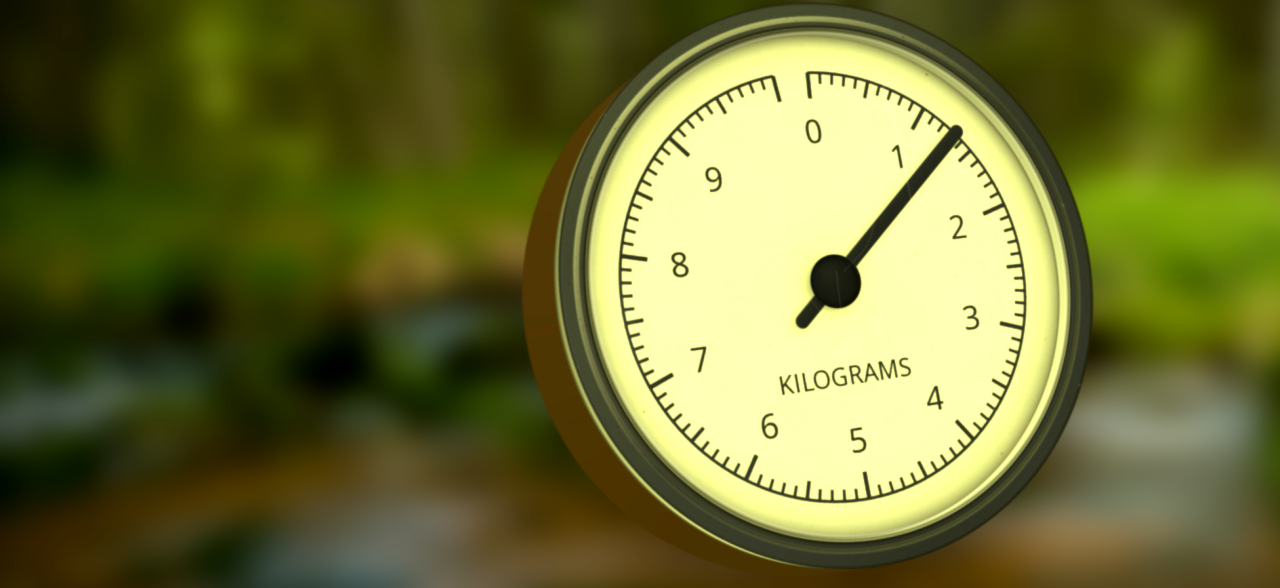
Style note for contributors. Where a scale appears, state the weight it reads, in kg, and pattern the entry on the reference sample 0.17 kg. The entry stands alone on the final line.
1.3 kg
